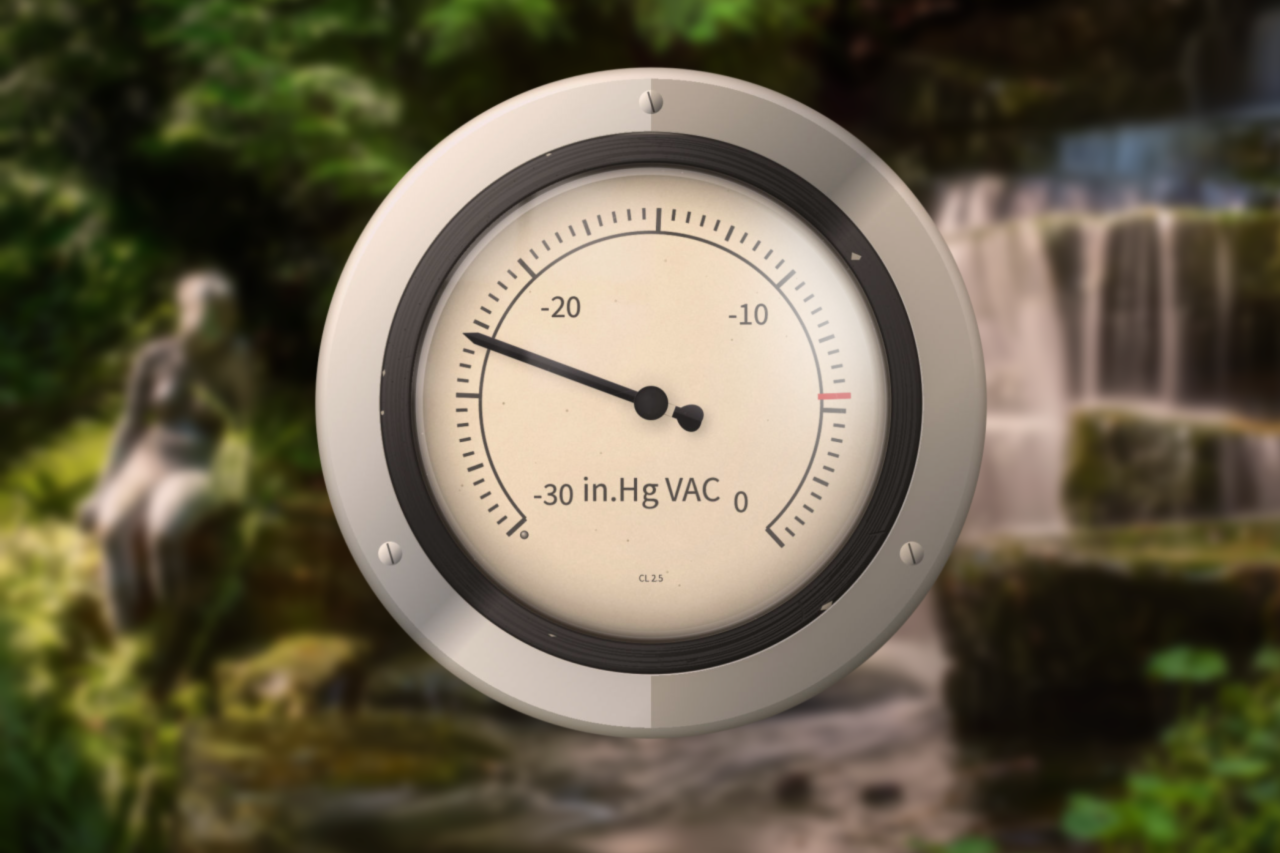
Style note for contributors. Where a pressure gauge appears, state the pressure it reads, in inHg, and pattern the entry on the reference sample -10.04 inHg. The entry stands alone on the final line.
-23 inHg
